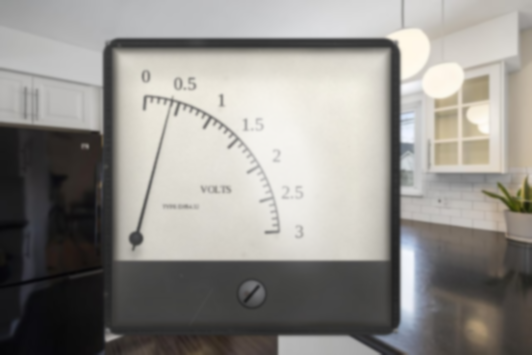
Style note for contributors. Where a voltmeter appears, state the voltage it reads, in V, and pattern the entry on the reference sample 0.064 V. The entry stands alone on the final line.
0.4 V
